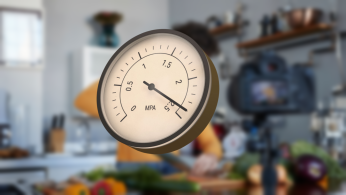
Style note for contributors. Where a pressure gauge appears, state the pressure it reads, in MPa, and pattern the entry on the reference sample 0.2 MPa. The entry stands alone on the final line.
2.4 MPa
